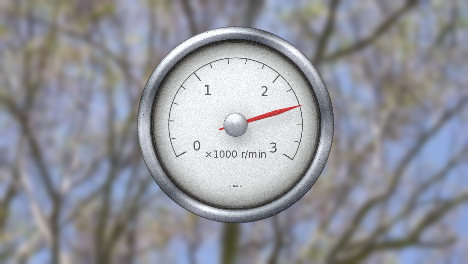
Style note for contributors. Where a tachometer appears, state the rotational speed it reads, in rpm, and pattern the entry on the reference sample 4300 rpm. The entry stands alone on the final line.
2400 rpm
